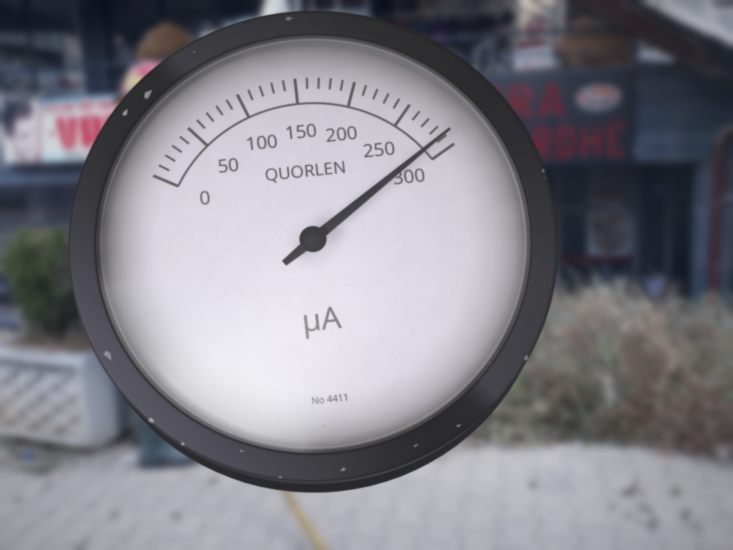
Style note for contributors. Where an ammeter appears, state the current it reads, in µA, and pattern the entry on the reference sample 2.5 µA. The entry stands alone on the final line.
290 µA
